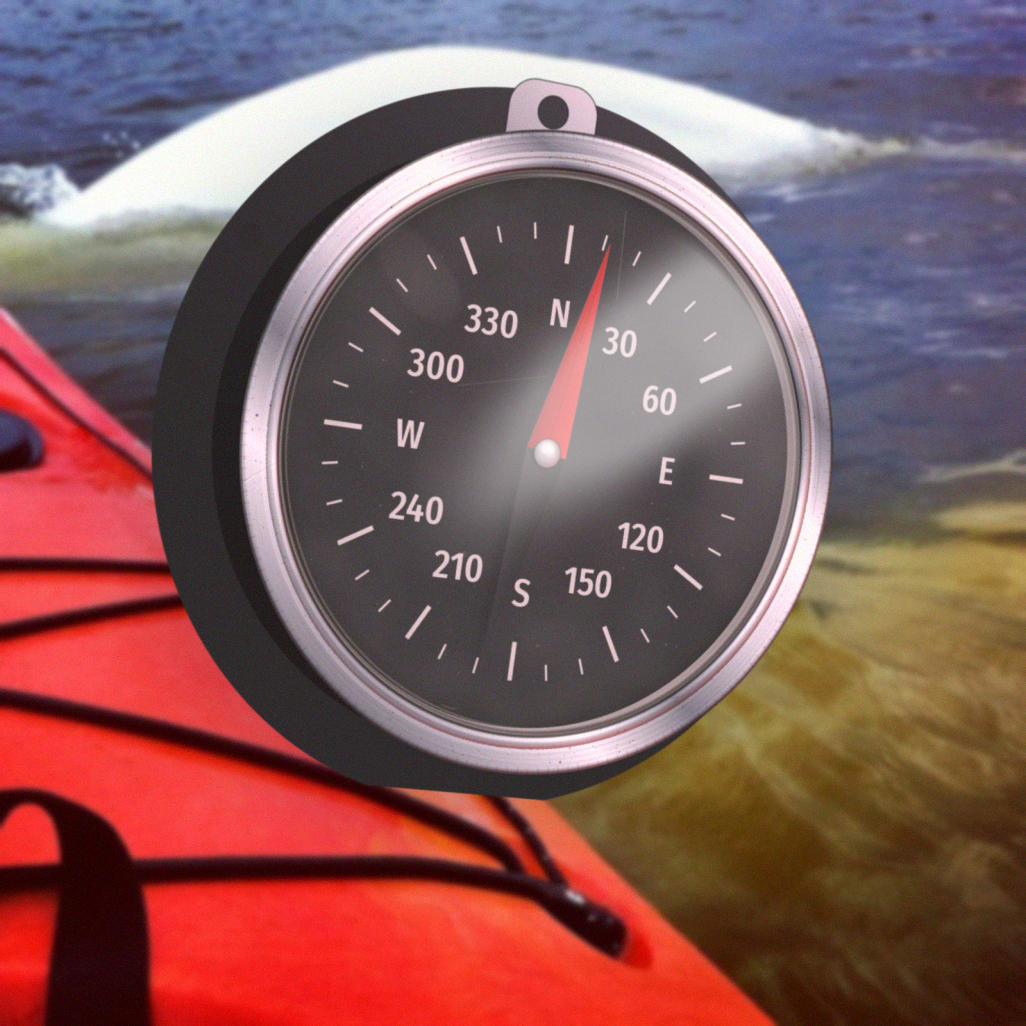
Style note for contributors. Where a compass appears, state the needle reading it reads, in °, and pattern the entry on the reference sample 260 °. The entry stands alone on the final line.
10 °
